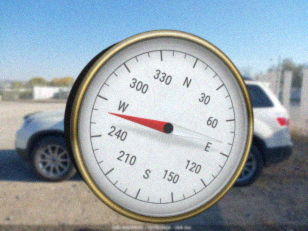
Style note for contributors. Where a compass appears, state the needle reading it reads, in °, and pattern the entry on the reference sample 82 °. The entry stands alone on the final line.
260 °
